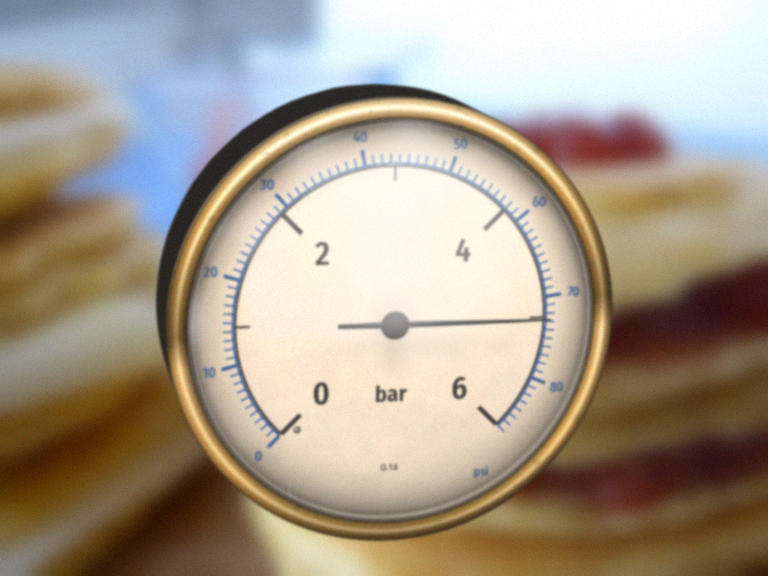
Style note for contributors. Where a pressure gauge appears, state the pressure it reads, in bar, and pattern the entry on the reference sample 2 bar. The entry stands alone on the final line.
5 bar
